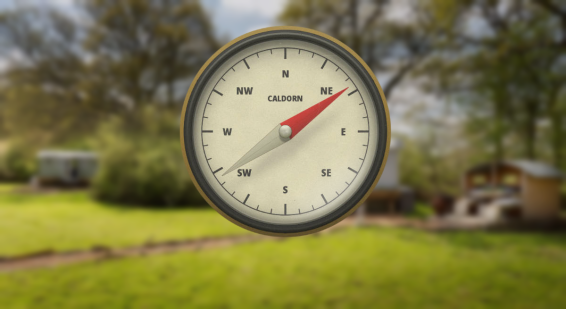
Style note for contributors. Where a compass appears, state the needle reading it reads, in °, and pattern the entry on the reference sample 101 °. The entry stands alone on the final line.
55 °
